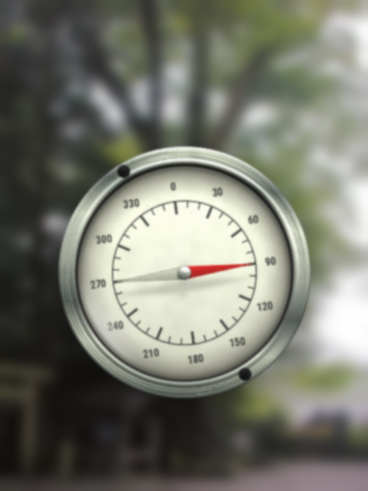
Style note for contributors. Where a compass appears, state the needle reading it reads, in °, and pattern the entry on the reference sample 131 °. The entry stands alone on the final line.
90 °
